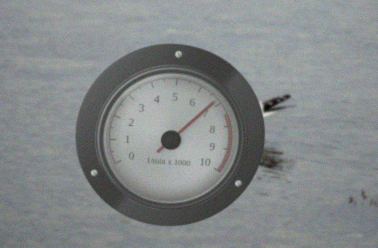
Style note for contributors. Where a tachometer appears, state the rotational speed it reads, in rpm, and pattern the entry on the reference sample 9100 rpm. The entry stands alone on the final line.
6750 rpm
